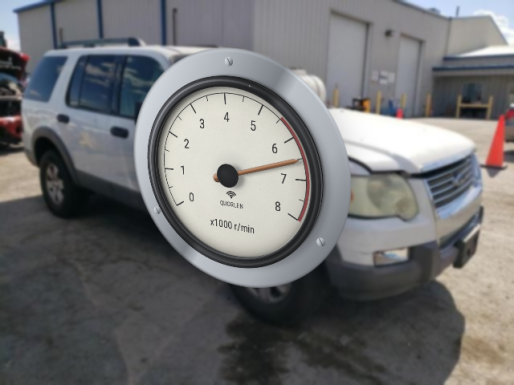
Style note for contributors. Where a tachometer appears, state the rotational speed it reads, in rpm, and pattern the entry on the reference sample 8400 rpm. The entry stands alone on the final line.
6500 rpm
